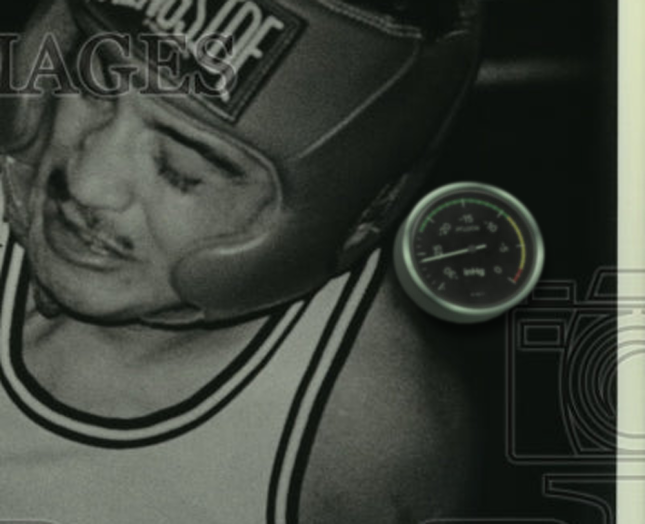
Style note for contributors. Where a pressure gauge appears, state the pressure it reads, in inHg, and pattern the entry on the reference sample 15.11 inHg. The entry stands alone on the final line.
-26 inHg
